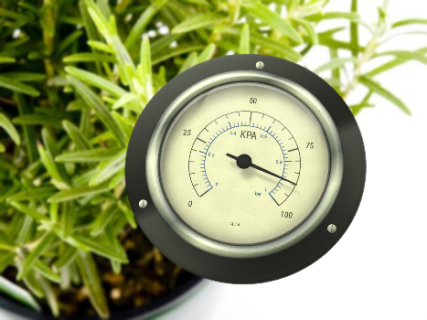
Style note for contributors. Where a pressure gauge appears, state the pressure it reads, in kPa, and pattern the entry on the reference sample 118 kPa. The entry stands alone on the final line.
90 kPa
